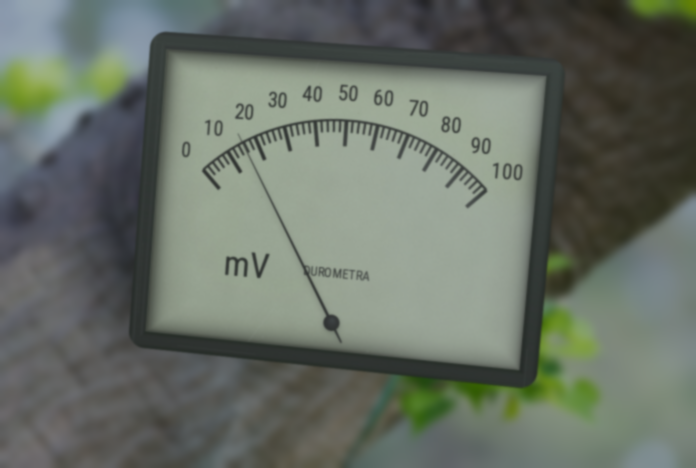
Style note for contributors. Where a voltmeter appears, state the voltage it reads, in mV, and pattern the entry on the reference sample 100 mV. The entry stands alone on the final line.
16 mV
